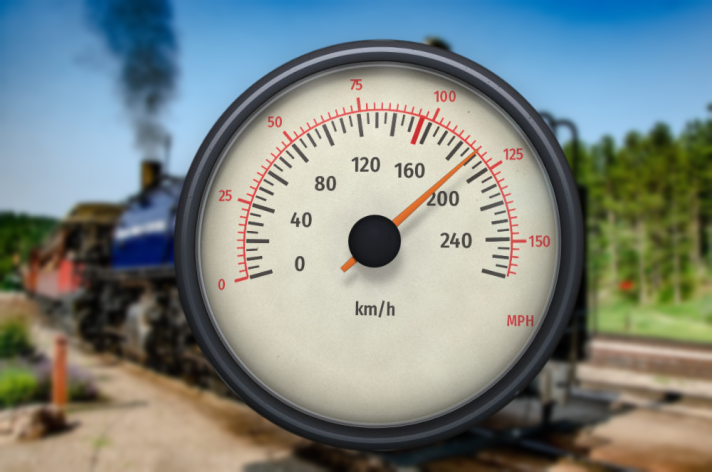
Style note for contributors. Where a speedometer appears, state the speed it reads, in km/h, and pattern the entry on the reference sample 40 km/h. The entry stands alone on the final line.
190 km/h
